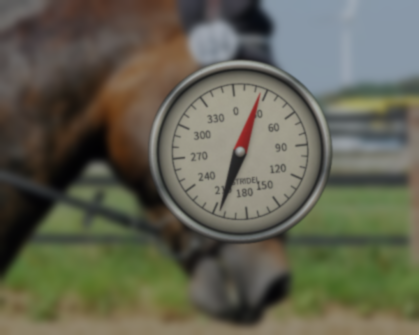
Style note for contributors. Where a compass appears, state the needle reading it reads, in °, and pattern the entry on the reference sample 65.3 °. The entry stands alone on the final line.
25 °
